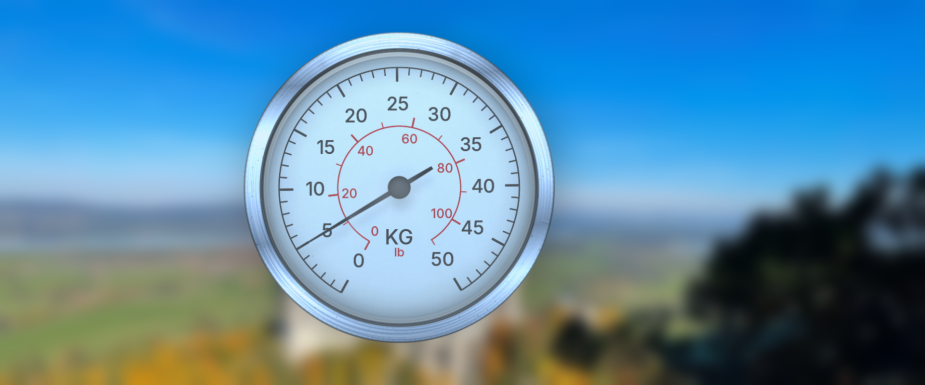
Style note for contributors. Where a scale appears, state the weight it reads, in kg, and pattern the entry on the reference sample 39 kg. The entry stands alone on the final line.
5 kg
